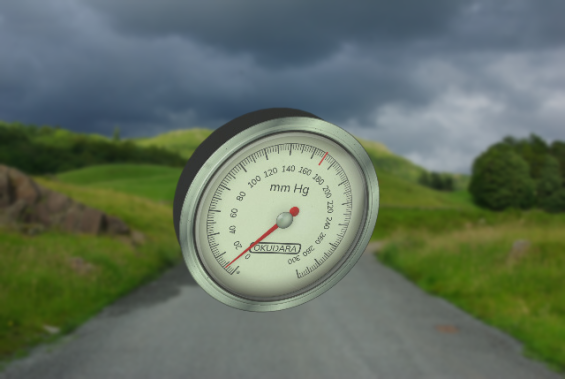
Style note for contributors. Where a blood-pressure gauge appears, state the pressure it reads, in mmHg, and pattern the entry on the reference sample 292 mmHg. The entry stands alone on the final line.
10 mmHg
